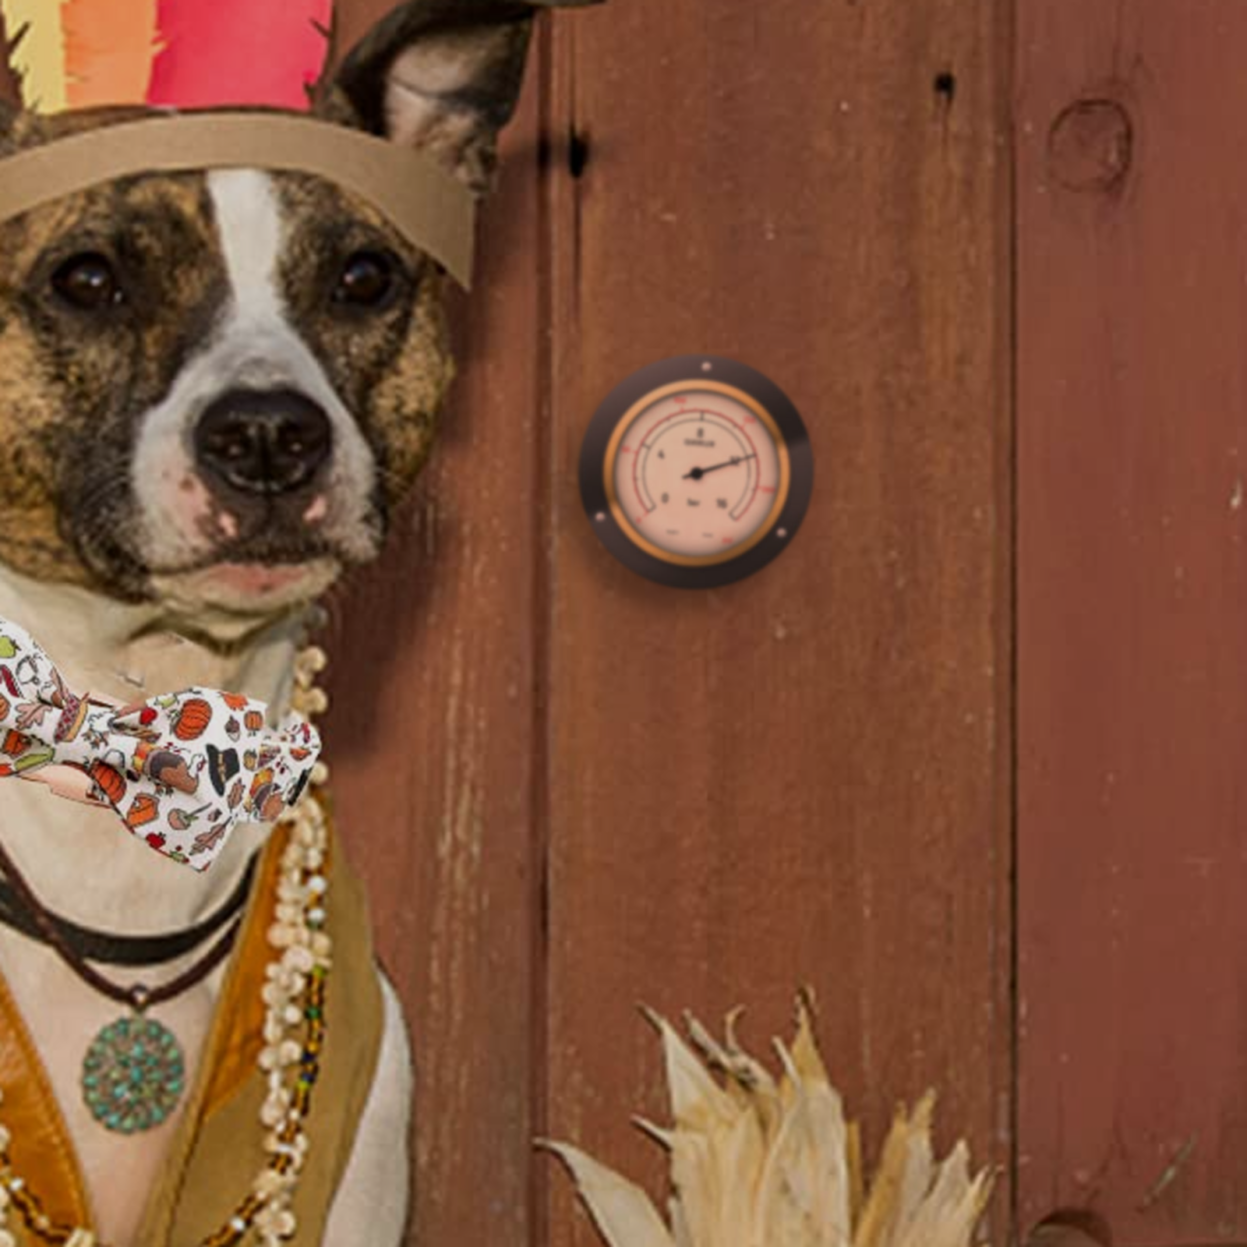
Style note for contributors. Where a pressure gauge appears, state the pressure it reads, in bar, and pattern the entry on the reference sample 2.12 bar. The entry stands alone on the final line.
12 bar
